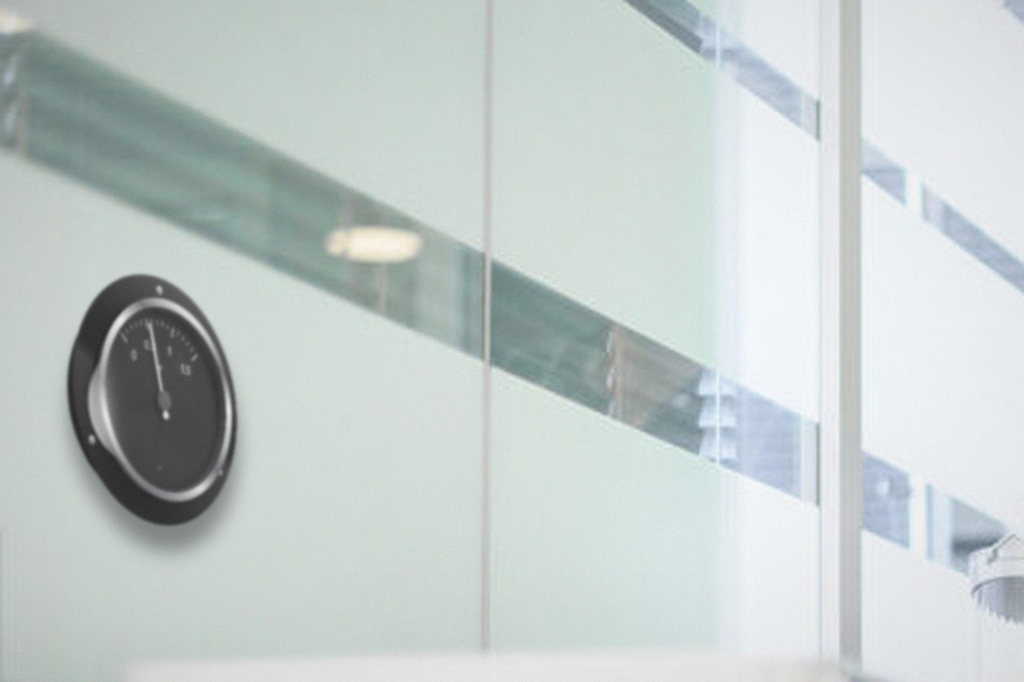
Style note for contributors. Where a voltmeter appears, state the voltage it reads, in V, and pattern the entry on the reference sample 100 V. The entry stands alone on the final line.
0.5 V
